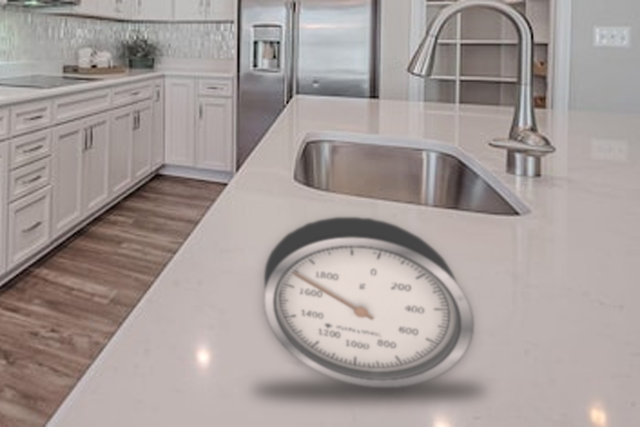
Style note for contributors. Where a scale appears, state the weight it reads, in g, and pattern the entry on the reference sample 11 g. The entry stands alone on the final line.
1700 g
